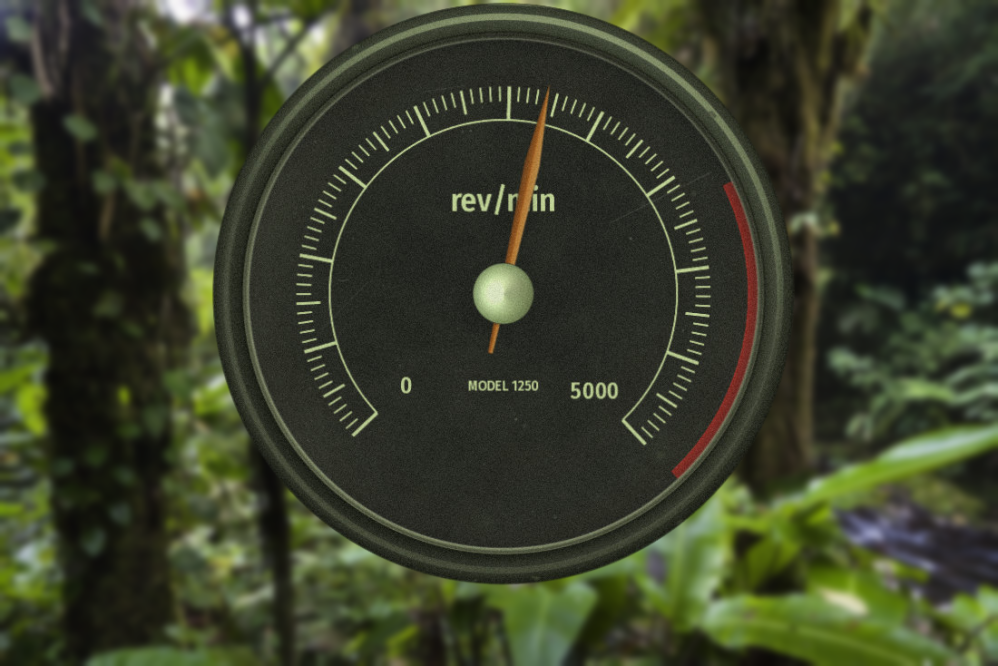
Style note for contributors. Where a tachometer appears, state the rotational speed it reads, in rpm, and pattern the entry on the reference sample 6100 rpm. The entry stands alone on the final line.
2700 rpm
